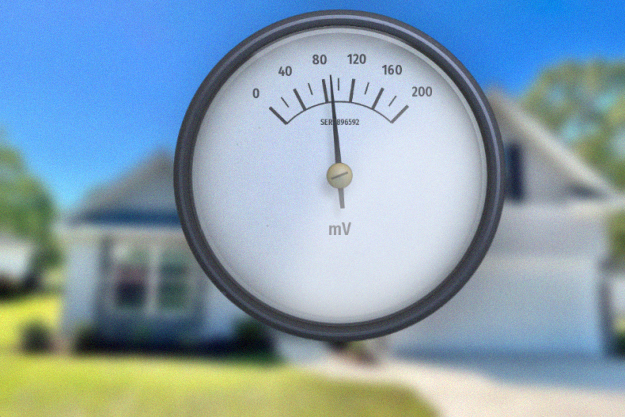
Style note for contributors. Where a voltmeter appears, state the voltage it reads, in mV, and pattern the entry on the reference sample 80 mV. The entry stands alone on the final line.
90 mV
